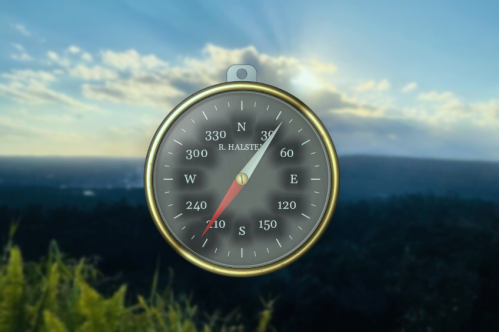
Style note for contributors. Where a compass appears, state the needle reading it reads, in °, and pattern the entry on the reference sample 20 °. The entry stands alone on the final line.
215 °
